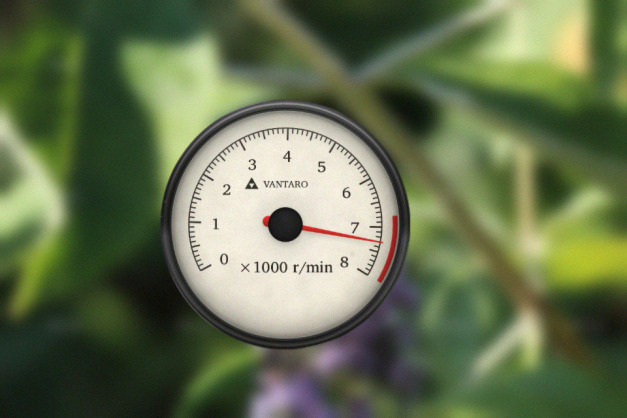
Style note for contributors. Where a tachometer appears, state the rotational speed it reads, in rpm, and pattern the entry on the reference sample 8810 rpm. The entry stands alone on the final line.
7300 rpm
